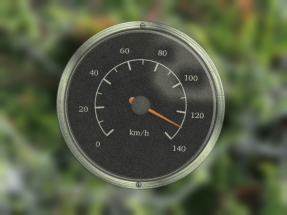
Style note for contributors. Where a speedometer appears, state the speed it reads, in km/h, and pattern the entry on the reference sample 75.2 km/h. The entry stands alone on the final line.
130 km/h
